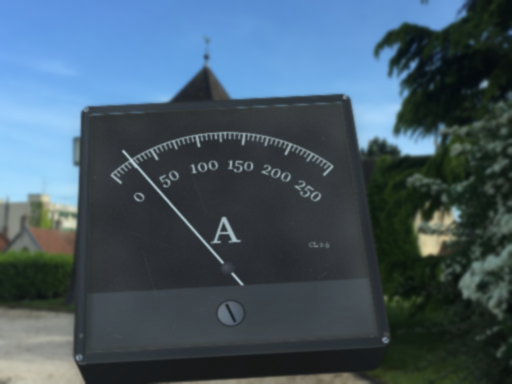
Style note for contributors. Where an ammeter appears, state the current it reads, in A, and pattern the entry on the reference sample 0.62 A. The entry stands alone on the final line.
25 A
